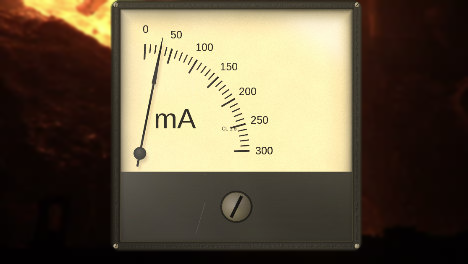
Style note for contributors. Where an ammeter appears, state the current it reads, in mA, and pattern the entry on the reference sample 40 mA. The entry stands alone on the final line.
30 mA
